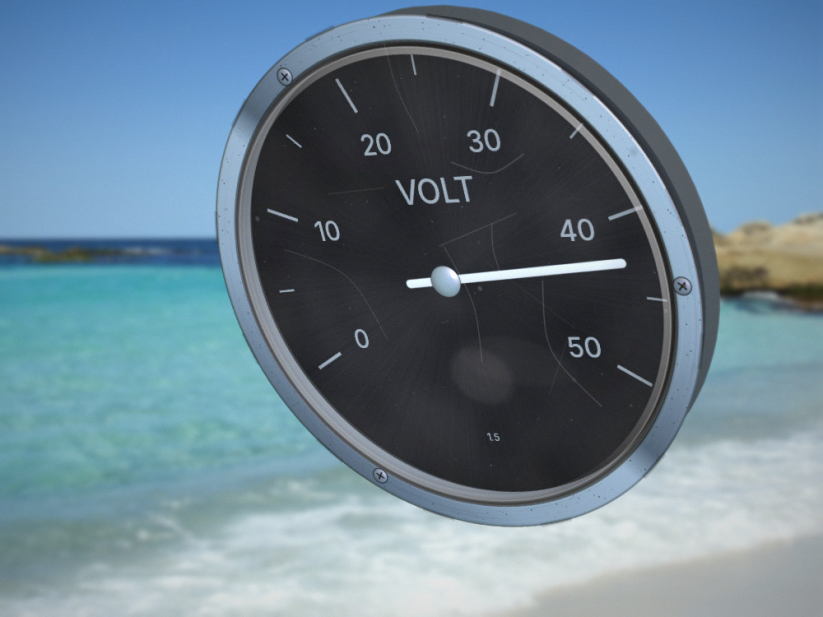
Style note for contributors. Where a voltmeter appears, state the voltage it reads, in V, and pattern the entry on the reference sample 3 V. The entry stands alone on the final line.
42.5 V
